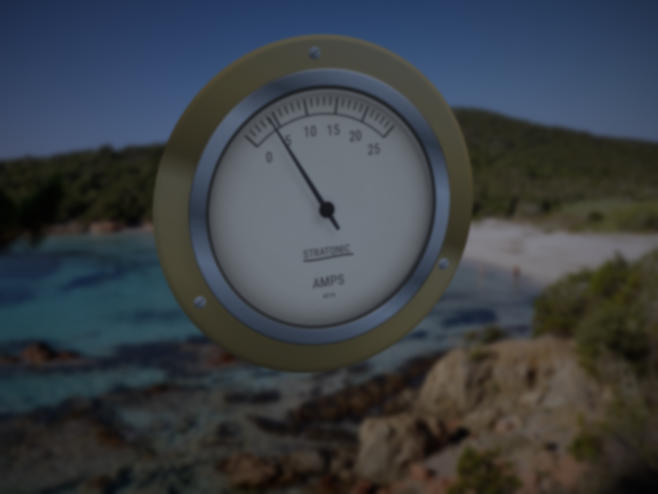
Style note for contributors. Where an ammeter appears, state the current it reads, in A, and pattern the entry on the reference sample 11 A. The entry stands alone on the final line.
4 A
